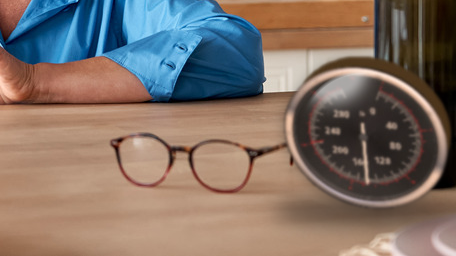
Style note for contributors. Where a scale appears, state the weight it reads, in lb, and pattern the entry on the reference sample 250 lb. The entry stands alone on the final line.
150 lb
